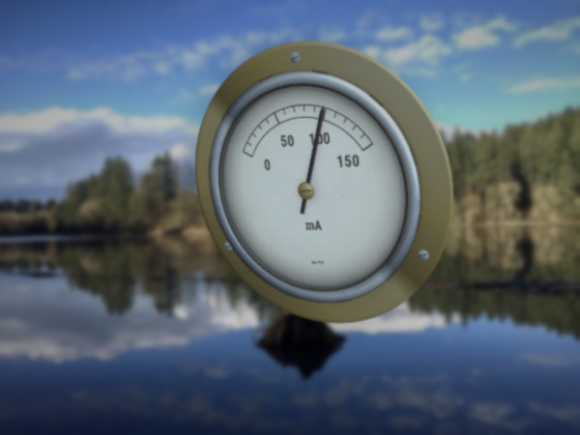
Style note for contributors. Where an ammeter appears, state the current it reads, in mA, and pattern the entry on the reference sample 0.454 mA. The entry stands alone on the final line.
100 mA
